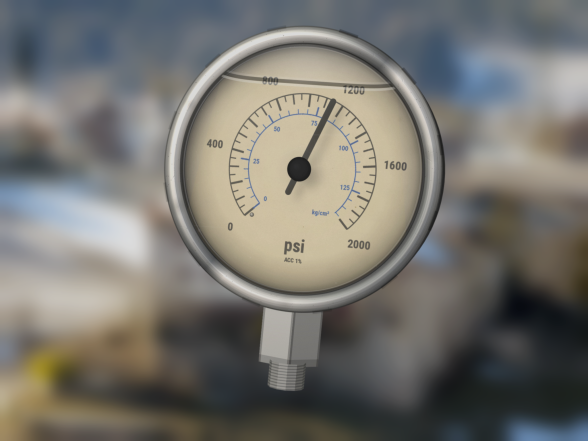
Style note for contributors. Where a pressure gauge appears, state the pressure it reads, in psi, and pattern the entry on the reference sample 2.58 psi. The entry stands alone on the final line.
1150 psi
